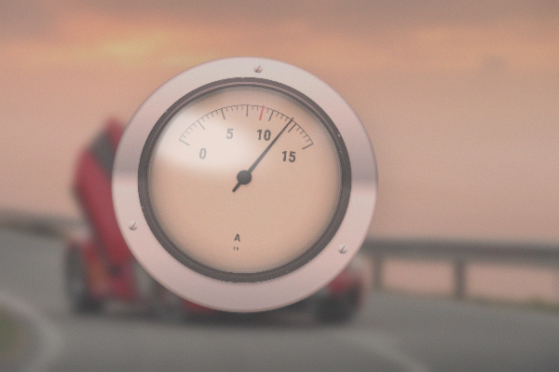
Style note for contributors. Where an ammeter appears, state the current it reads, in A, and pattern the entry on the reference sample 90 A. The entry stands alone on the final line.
12 A
